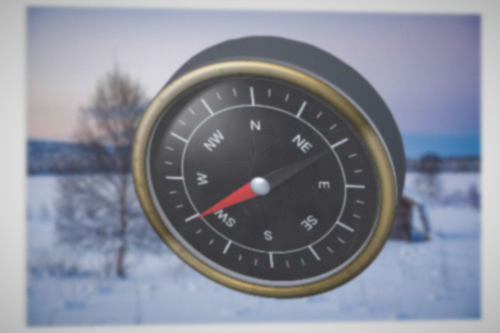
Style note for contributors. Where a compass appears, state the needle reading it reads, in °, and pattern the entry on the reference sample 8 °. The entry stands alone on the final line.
240 °
